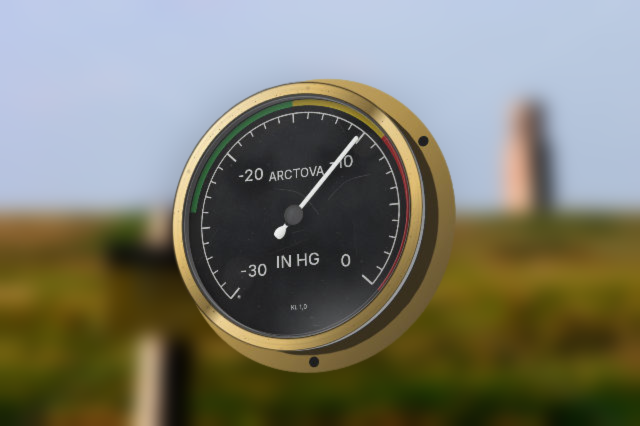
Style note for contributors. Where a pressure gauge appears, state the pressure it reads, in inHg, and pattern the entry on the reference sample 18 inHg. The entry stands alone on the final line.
-10 inHg
